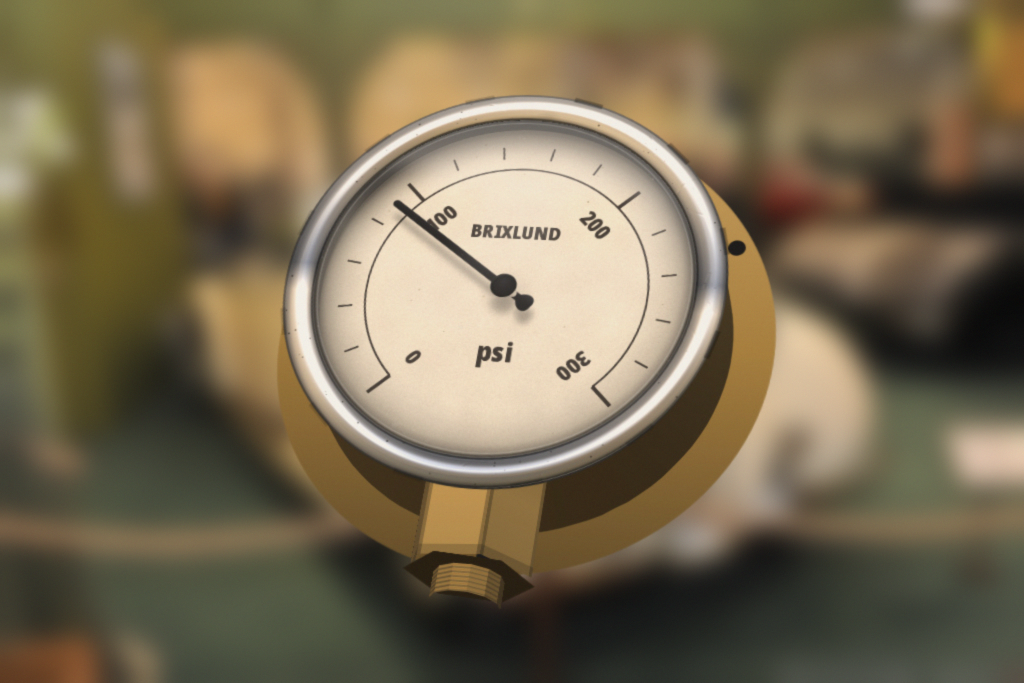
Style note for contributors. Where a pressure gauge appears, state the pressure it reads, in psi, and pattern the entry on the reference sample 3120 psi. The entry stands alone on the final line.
90 psi
